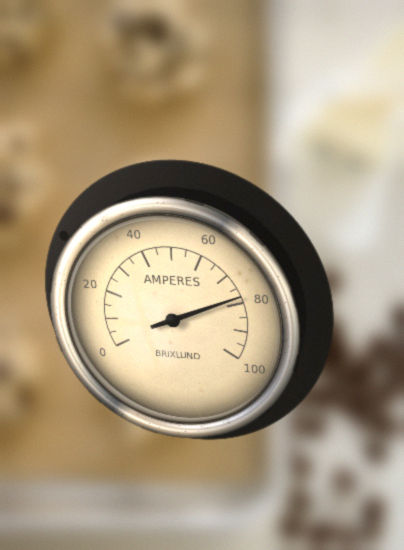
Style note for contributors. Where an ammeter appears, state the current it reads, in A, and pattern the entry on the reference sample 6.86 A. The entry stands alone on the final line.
77.5 A
